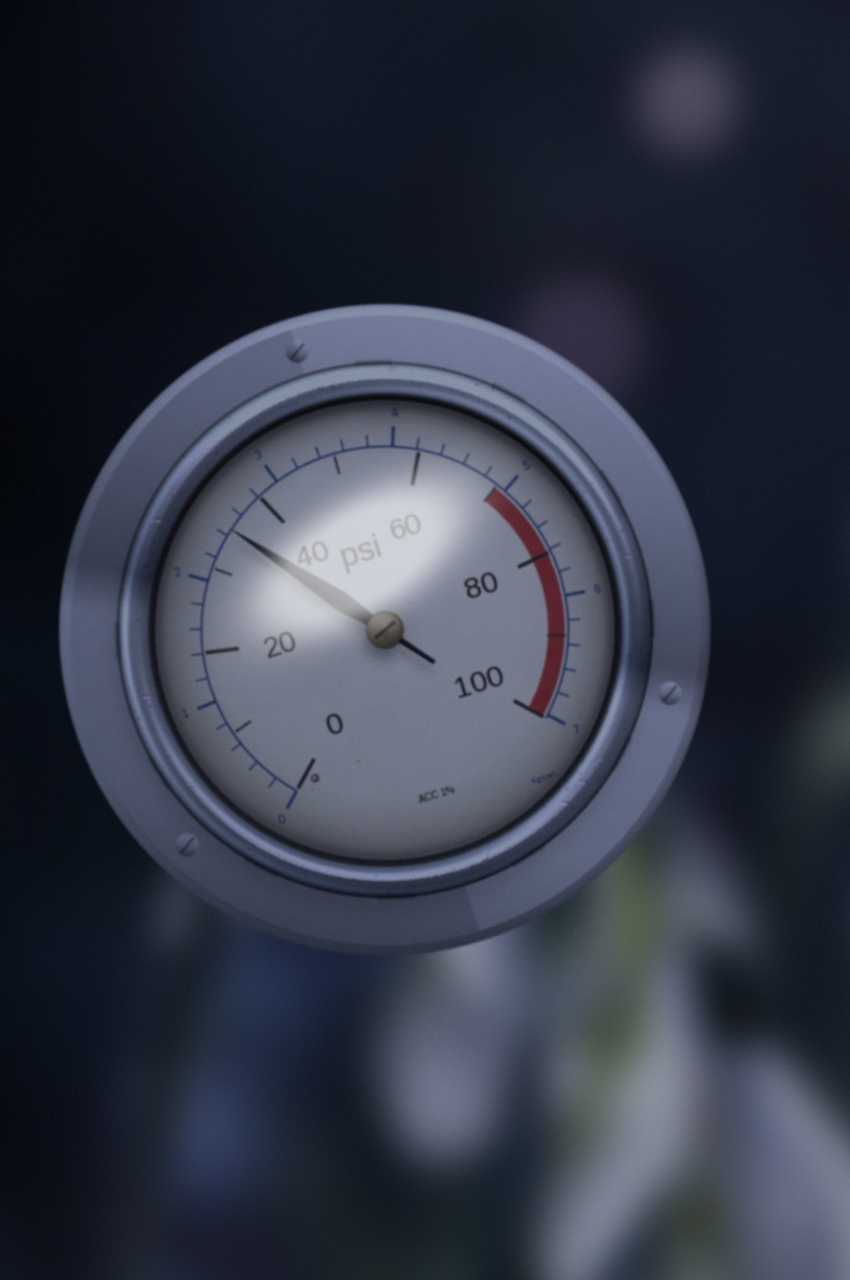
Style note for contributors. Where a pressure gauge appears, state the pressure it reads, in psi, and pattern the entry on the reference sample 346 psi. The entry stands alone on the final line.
35 psi
